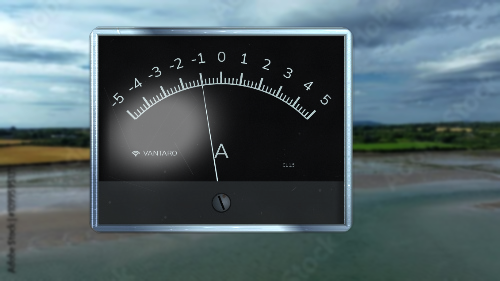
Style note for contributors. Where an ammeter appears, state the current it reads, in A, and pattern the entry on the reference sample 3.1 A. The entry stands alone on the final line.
-1 A
